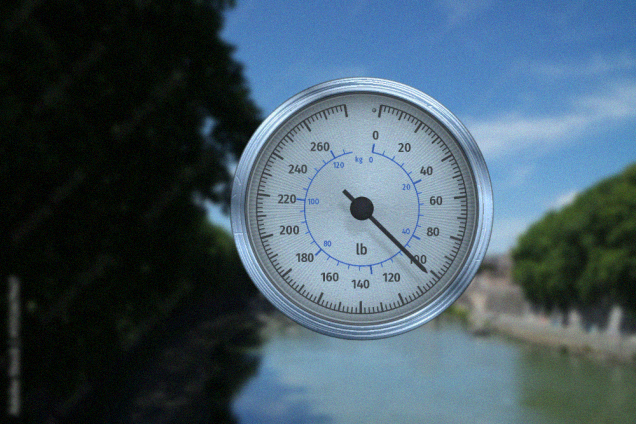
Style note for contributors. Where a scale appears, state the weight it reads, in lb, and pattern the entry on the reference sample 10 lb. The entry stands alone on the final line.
102 lb
